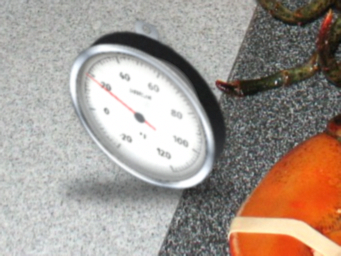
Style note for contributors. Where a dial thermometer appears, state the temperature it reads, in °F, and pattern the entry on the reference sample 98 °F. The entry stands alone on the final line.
20 °F
